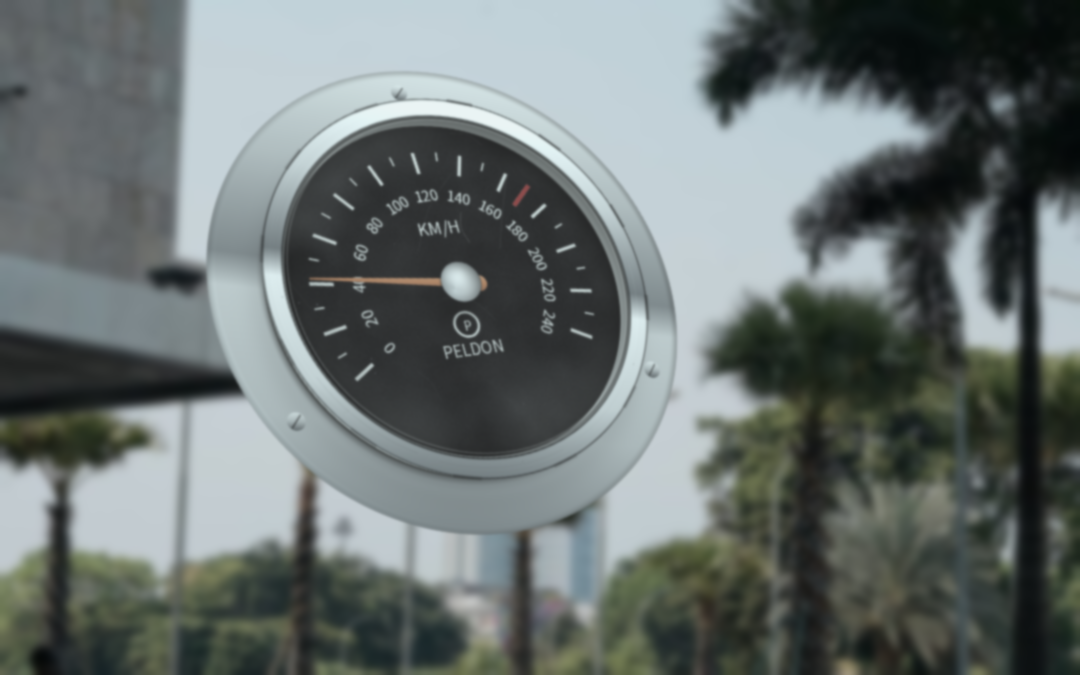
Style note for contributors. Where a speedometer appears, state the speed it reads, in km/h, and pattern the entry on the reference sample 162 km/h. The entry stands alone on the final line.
40 km/h
